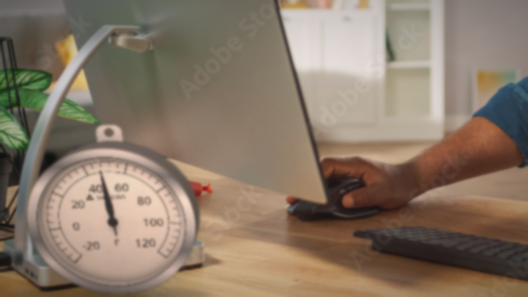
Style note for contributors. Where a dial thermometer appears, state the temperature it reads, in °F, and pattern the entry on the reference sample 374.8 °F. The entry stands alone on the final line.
48 °F
